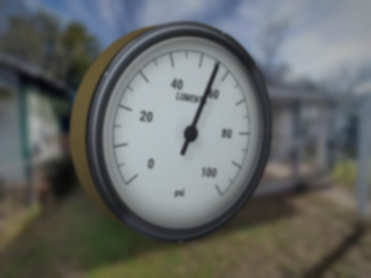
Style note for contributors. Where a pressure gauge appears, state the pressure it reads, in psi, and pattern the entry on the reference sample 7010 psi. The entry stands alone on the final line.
55 psi
